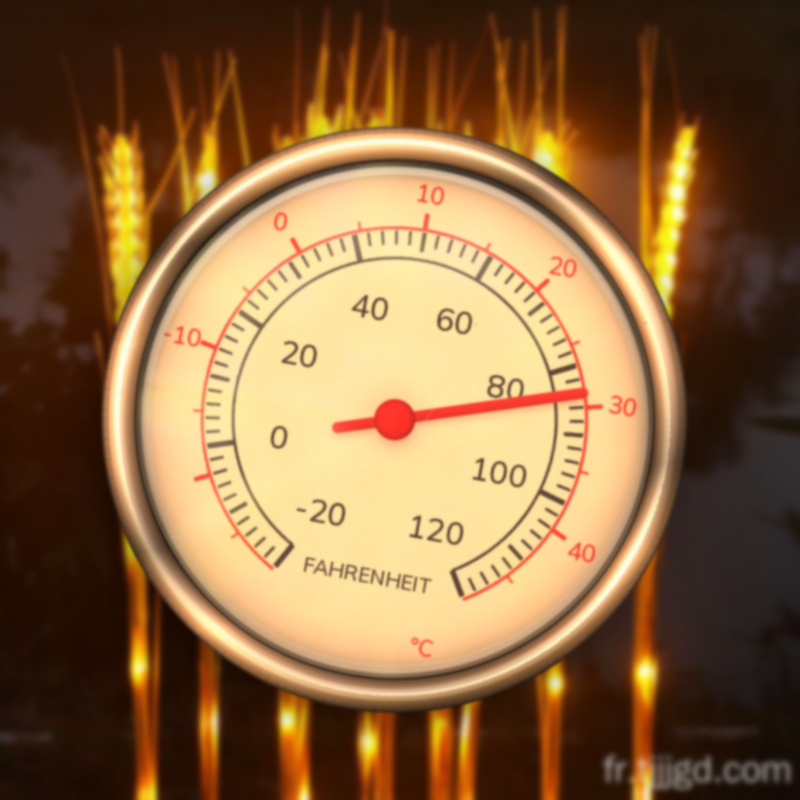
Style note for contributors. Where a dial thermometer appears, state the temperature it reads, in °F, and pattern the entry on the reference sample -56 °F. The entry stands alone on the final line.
84 °F
